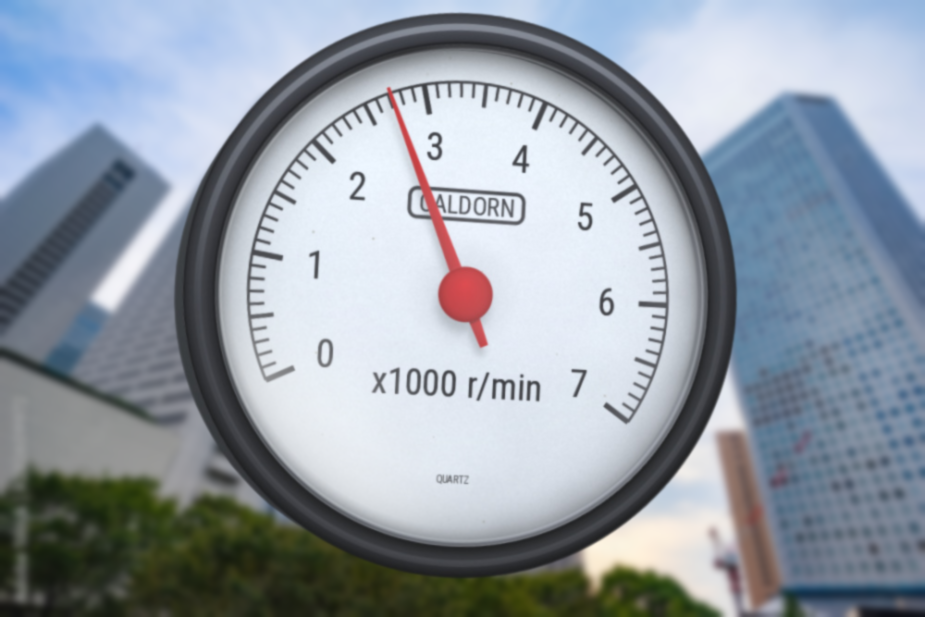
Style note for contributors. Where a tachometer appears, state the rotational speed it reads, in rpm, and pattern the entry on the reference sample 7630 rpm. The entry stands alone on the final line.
2700 rpm
